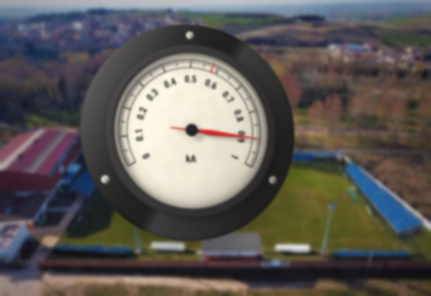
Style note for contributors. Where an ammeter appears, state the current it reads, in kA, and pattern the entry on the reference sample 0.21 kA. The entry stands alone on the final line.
0.9 kA
